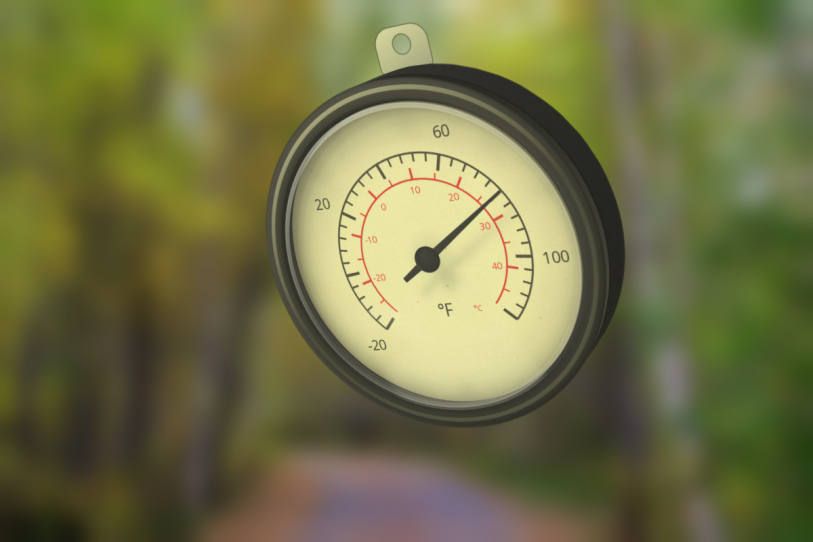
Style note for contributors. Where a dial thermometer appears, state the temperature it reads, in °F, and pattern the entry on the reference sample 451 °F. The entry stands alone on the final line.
80 °F
